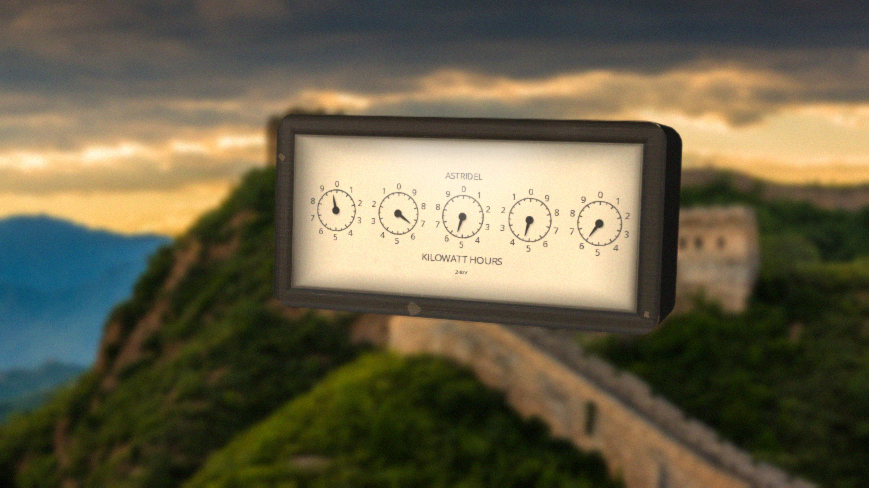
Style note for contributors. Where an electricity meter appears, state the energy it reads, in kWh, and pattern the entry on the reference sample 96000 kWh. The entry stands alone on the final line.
96546 kWh
